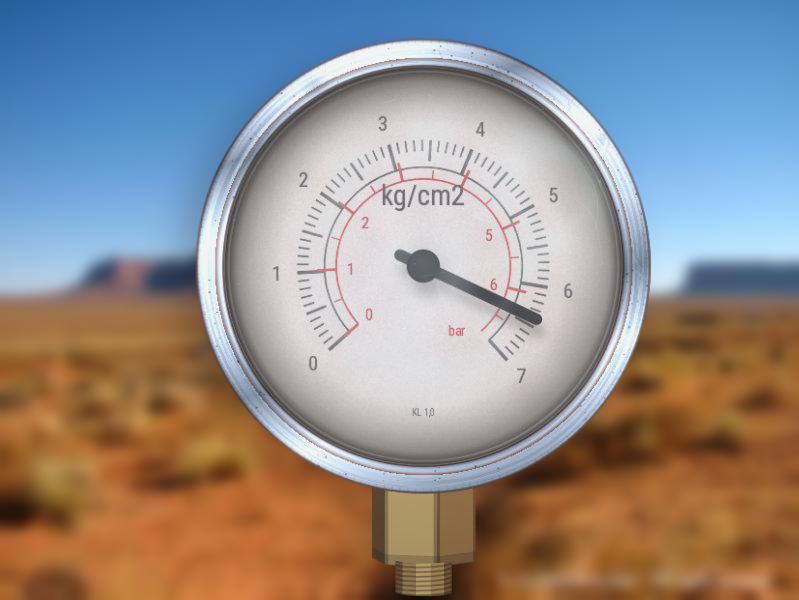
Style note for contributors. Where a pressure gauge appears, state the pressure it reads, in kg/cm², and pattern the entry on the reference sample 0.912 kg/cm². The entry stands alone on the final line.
6.4 kg/cm²
